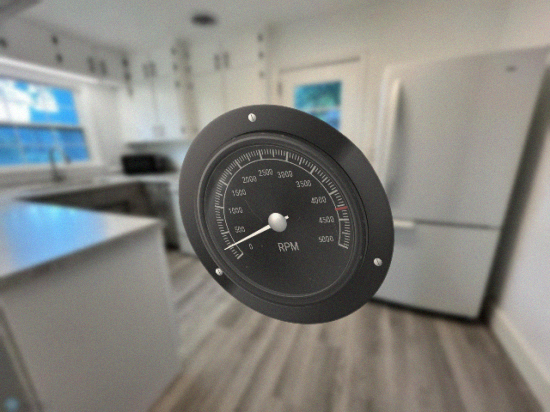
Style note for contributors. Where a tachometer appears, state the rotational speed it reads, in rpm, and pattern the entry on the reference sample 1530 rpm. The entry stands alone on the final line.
250 rpm
